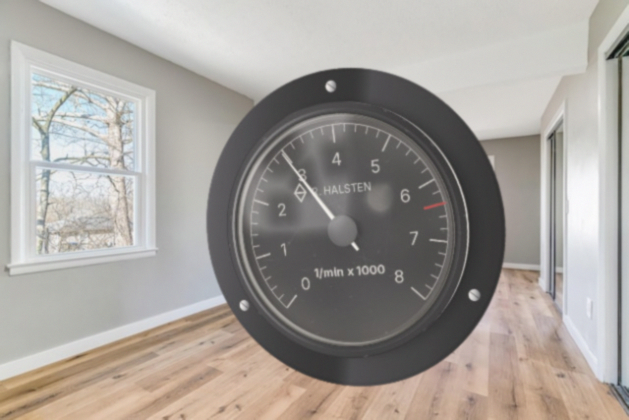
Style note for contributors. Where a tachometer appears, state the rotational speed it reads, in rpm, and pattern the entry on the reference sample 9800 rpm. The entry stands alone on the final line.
3000 rpm
